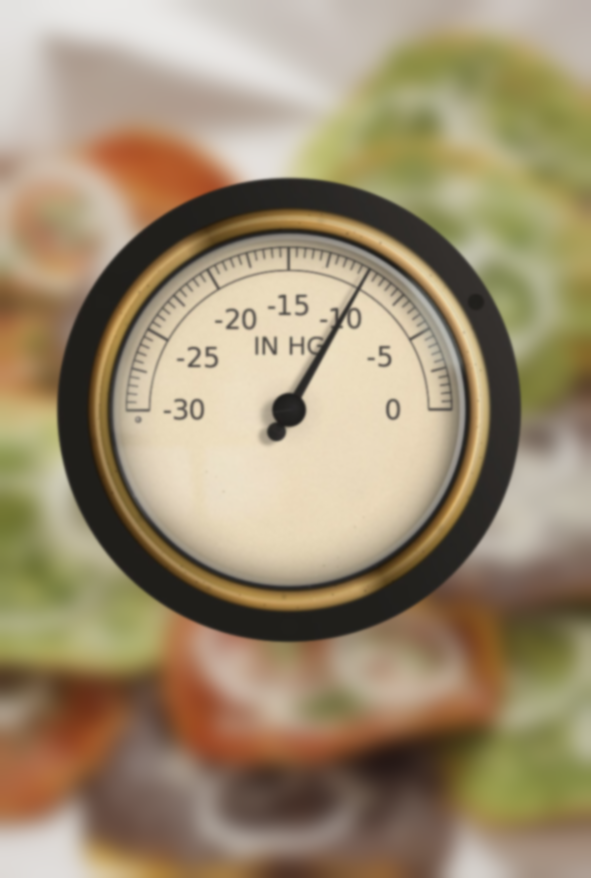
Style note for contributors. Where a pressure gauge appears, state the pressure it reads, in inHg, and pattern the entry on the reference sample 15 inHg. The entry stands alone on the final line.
-10 inHg
